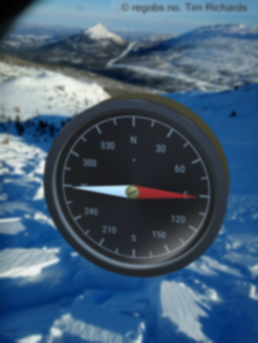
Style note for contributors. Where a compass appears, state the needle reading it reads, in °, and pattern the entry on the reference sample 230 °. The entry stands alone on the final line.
90 °
